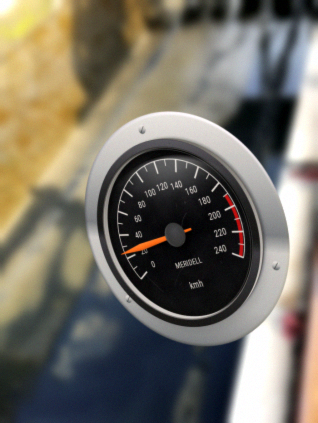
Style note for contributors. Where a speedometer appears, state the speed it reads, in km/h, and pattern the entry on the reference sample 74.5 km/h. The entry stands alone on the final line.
25 km/h
